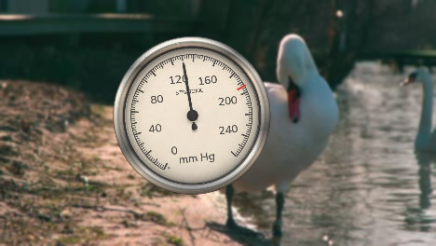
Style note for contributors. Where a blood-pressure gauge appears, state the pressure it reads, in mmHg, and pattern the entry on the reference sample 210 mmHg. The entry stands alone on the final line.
130 mmHg
